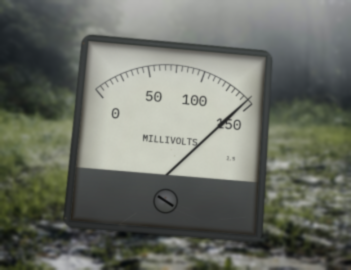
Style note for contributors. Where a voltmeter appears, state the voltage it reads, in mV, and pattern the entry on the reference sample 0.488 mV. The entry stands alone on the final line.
145 mV
